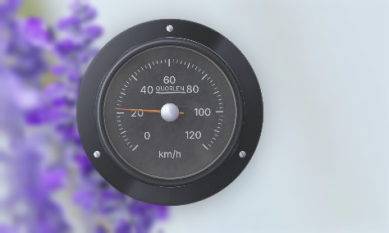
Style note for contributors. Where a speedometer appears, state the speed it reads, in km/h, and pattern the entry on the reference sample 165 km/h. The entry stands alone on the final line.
22 km/h
